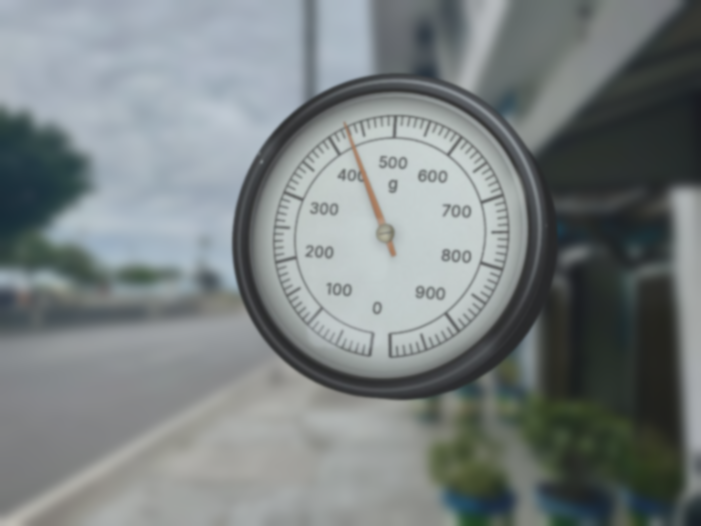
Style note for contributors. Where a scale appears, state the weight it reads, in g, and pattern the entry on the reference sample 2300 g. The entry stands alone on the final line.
430 g
